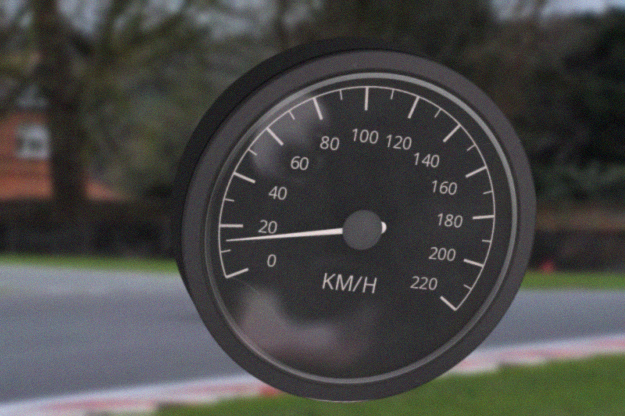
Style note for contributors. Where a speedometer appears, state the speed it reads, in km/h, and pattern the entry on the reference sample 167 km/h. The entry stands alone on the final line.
15 km/h
